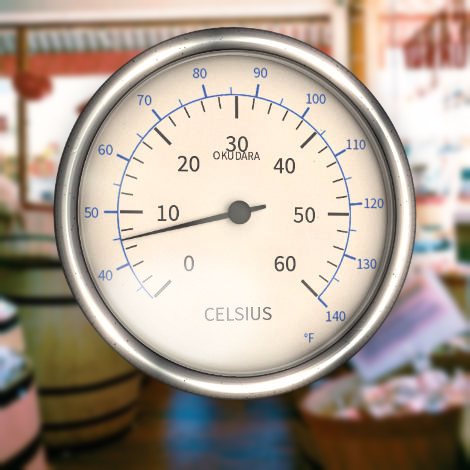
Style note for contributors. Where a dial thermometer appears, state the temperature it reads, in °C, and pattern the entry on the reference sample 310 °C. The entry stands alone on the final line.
7 °C
